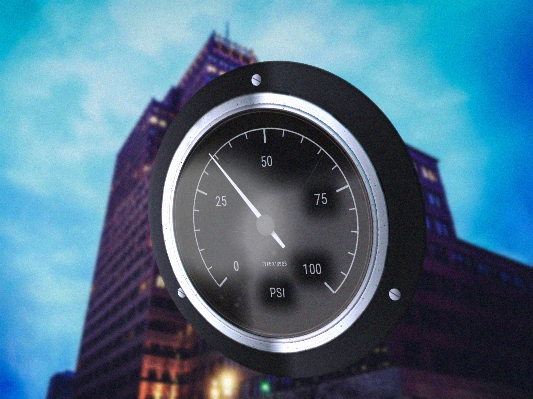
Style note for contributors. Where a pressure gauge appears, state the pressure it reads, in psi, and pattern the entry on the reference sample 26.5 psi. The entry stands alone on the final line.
35 psi
